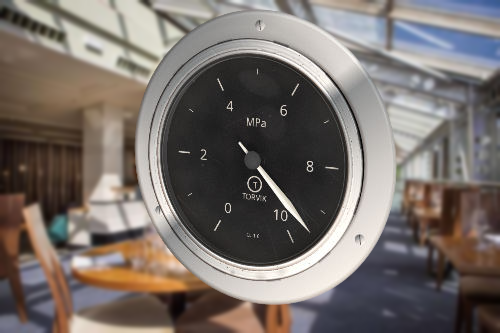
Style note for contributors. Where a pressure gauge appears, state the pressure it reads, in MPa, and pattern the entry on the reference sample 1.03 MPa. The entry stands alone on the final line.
9.5 MPa
